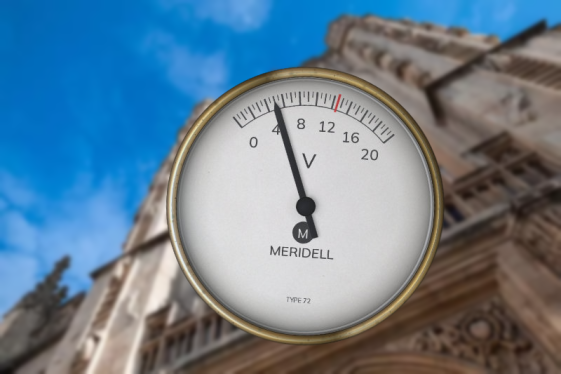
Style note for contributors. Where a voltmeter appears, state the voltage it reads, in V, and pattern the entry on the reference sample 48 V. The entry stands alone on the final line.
5 V
